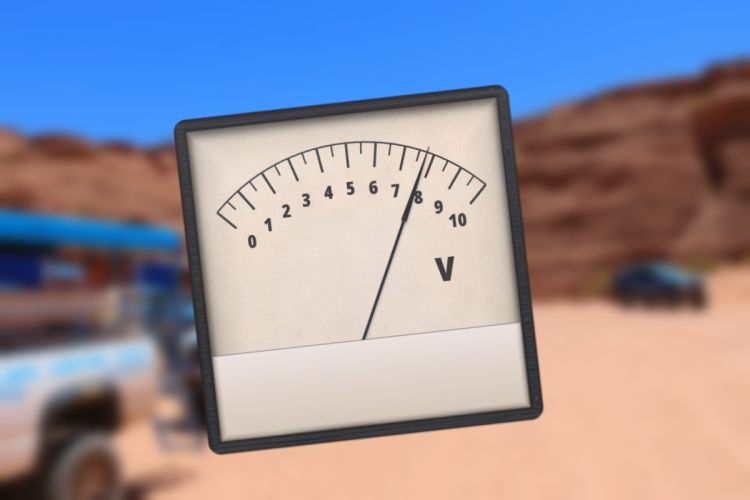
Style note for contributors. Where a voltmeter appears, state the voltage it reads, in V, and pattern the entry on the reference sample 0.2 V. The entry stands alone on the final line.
7.75 V
